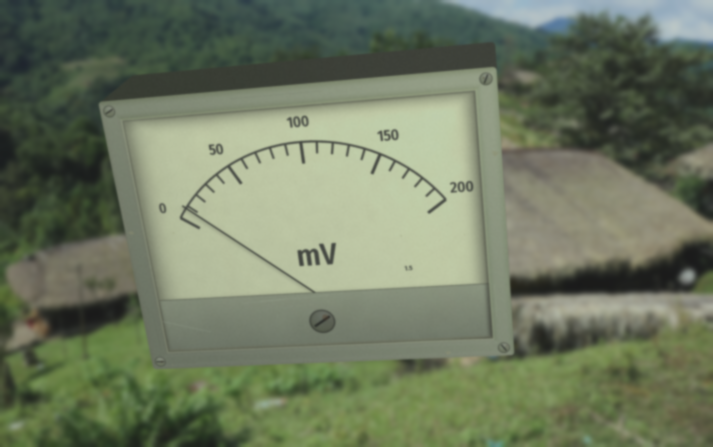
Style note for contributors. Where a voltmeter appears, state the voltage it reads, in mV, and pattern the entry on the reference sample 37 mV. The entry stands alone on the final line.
10 mV
